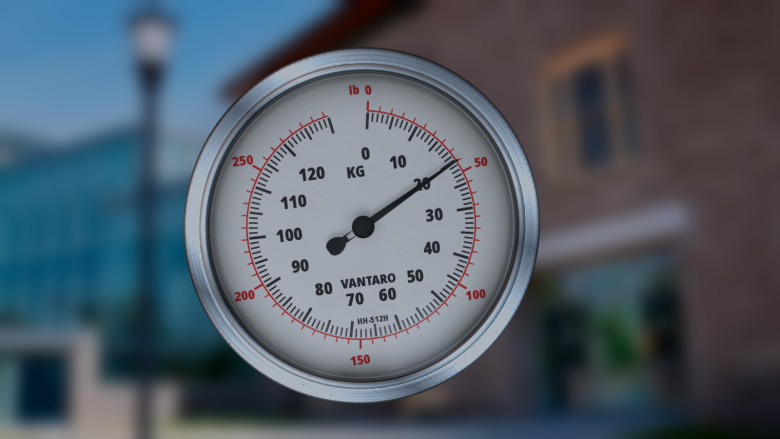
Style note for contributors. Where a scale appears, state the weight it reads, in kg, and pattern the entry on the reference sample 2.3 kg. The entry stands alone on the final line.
20 kg
